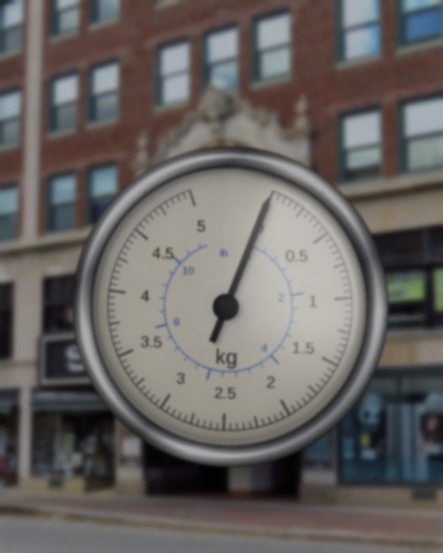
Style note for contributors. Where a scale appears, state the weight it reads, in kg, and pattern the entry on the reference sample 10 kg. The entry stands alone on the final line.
0 kg
